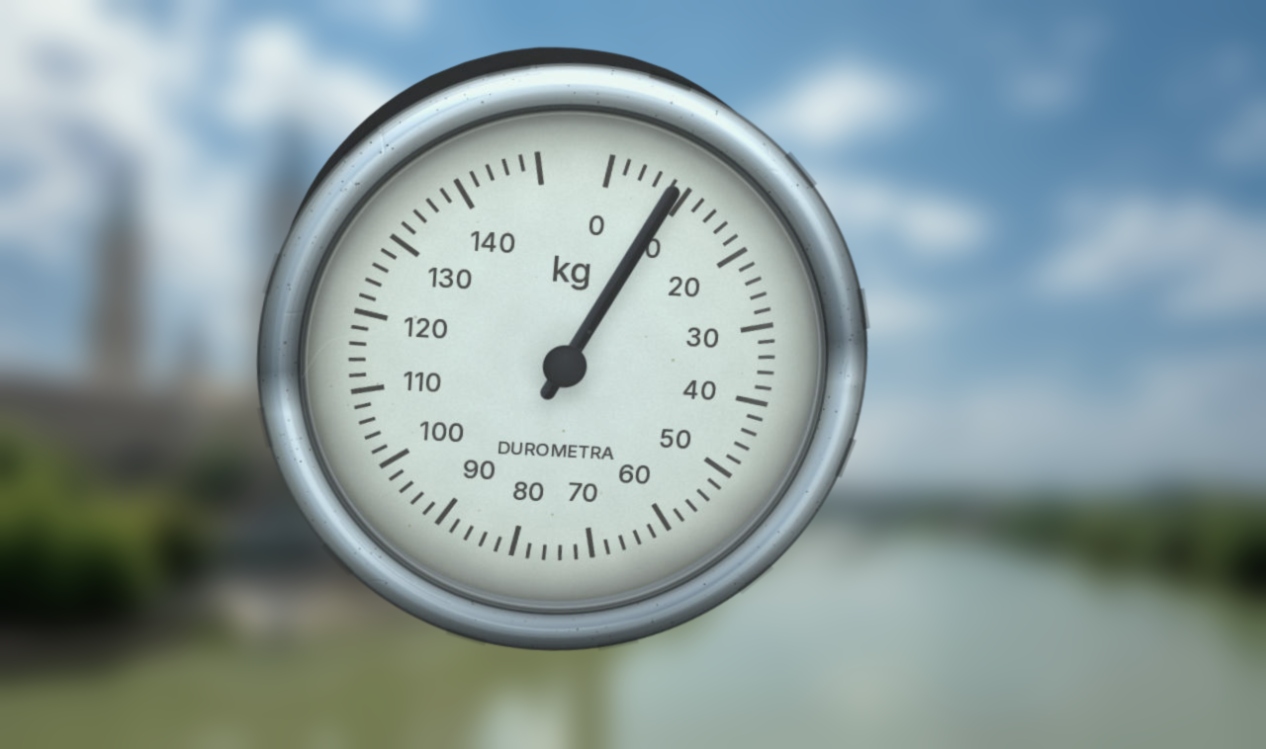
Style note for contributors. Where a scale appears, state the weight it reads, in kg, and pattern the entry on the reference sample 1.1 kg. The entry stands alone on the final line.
8 kg
